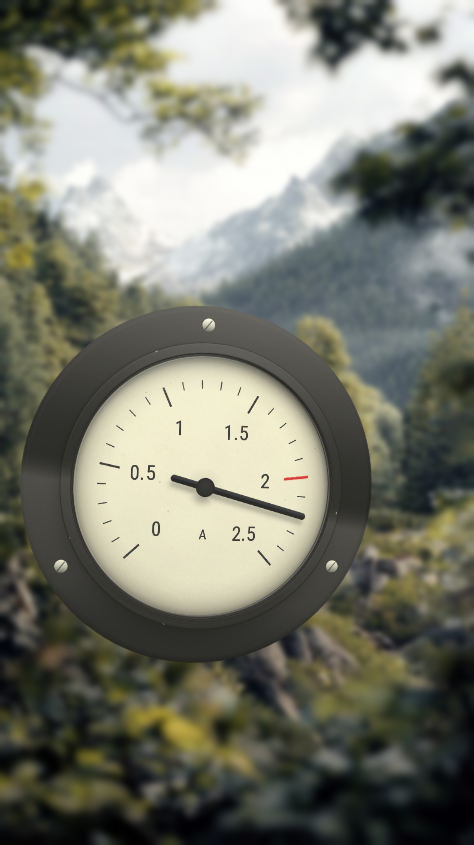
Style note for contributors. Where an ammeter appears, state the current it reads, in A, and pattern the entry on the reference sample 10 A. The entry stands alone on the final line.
2.2 A
